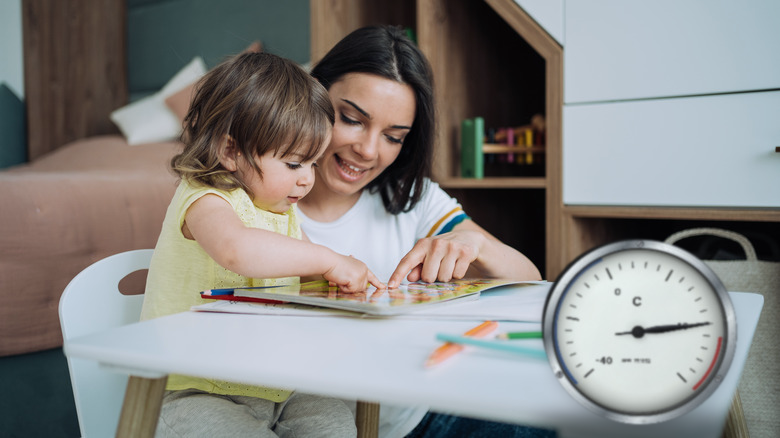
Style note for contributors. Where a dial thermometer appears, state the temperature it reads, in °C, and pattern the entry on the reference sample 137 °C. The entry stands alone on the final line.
40 °C
